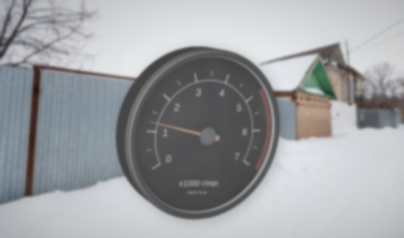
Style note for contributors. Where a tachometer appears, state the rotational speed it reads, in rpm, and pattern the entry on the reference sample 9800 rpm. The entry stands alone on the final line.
1250 rpm
